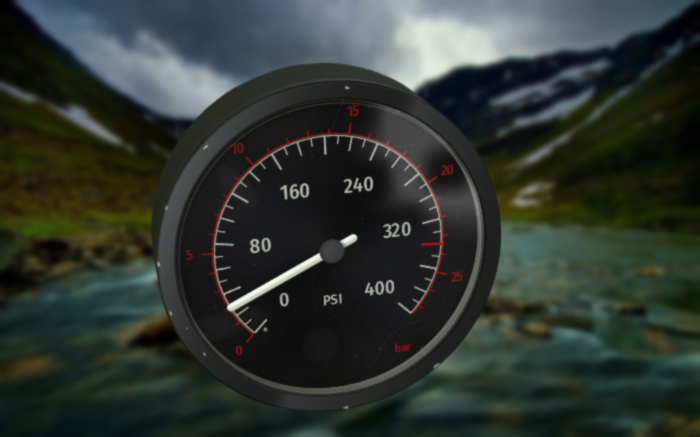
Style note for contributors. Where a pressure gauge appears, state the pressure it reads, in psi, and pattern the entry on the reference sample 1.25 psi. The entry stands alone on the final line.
30 psi
